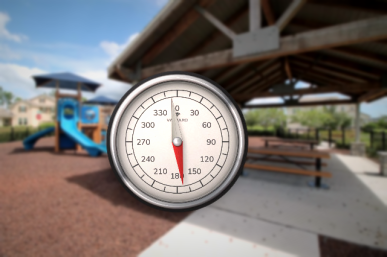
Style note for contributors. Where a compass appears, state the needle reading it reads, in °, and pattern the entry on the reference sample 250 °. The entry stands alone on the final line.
172.5 °
